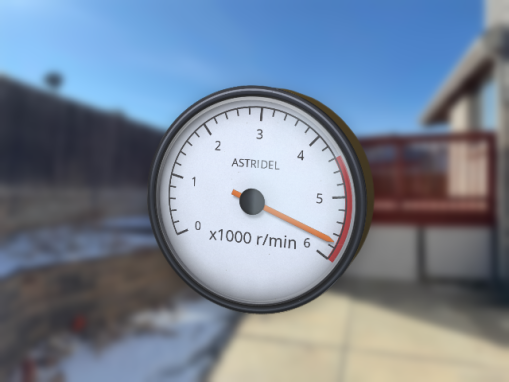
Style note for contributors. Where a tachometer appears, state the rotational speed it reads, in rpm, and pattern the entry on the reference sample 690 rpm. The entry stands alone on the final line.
5700 rpm
